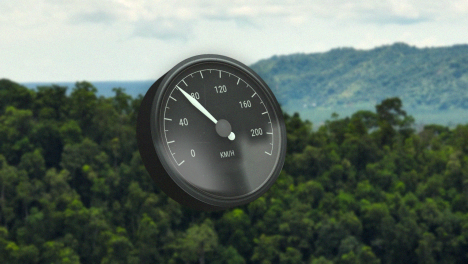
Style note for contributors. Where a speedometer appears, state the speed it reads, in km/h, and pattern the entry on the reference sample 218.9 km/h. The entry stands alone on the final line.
70 km/h
